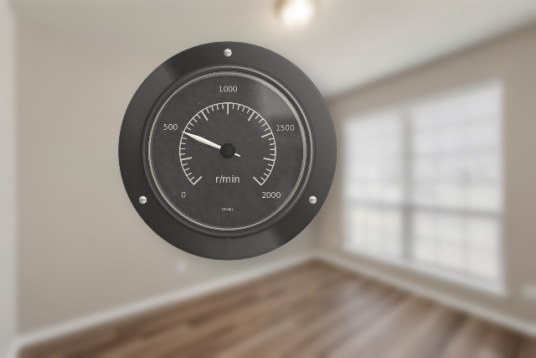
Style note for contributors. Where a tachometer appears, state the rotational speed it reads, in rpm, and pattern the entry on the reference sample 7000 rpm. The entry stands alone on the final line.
500 rpm
